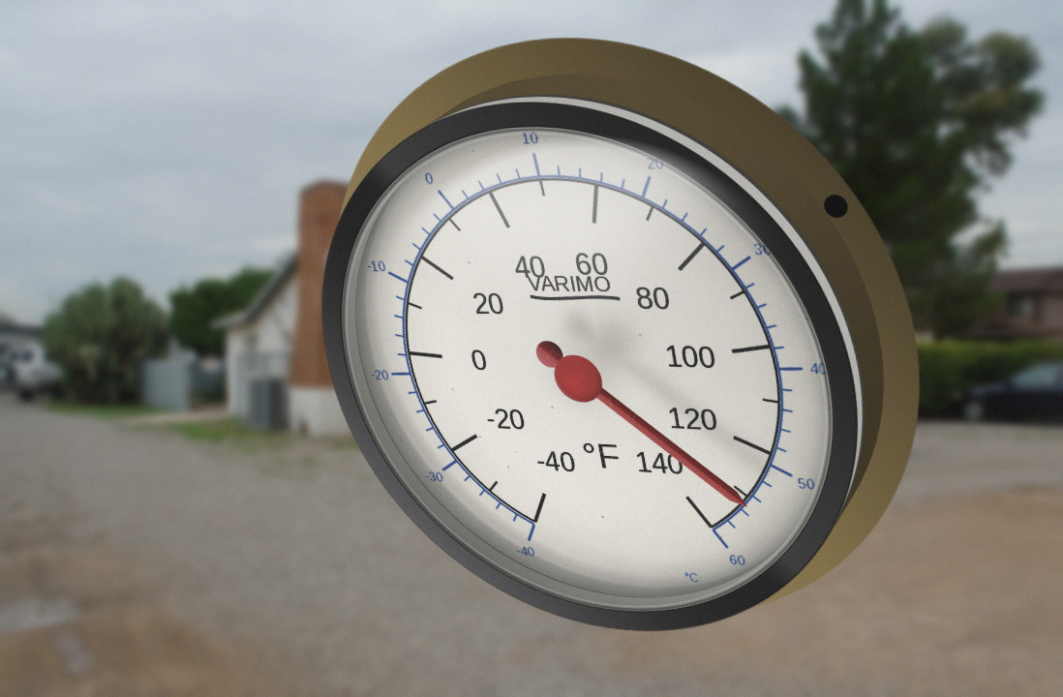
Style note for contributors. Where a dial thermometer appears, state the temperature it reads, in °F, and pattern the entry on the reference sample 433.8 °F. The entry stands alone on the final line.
130 °F
